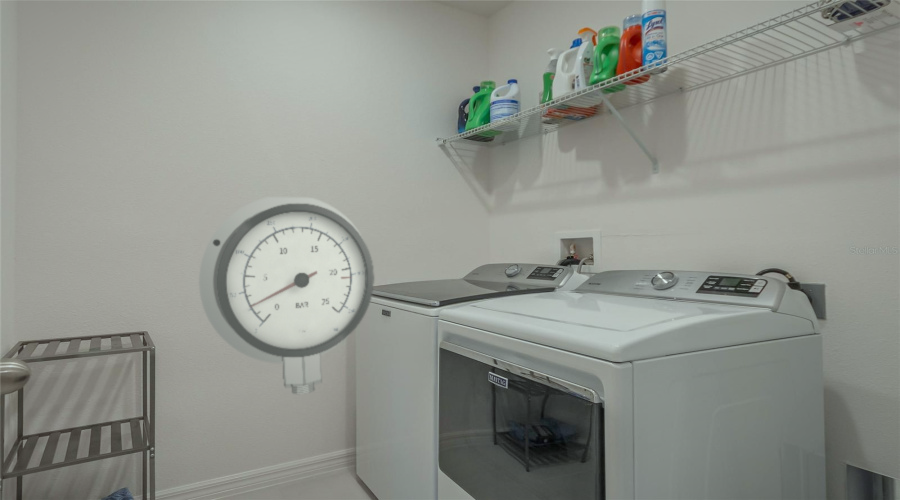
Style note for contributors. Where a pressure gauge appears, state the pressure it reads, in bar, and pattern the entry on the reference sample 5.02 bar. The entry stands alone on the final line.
2 bar
